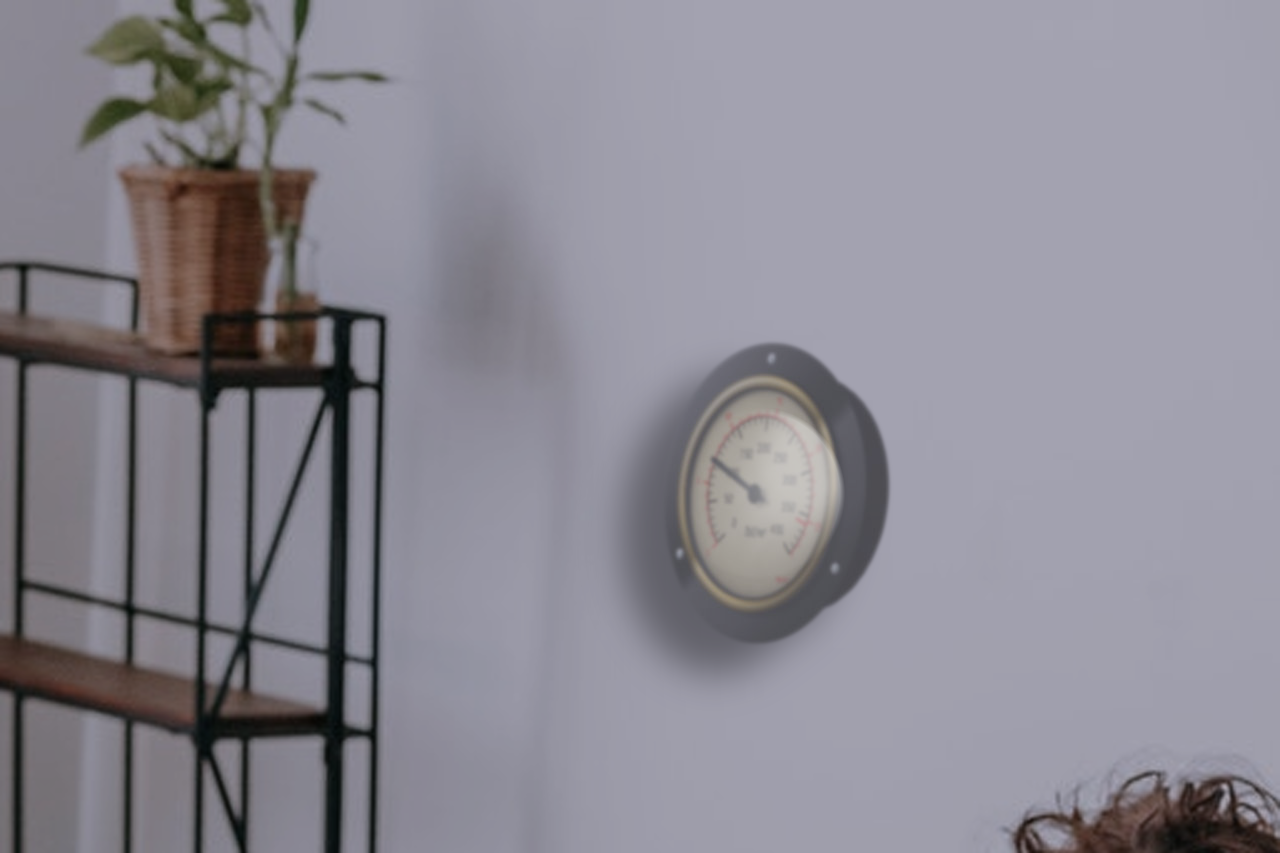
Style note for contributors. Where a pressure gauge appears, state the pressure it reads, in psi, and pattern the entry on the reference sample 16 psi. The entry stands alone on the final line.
100 psi
